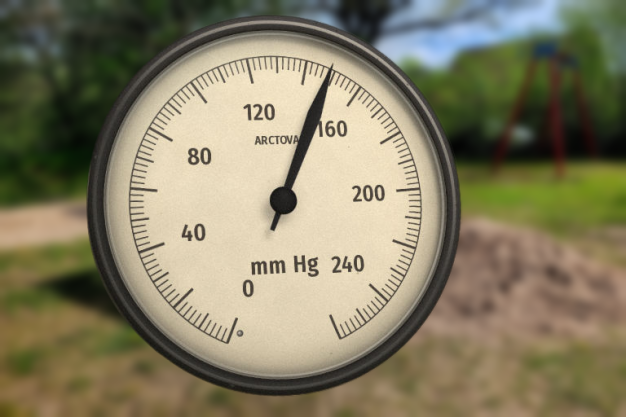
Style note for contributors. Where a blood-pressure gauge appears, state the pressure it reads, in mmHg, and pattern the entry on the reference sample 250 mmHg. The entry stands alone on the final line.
148 mmHg
